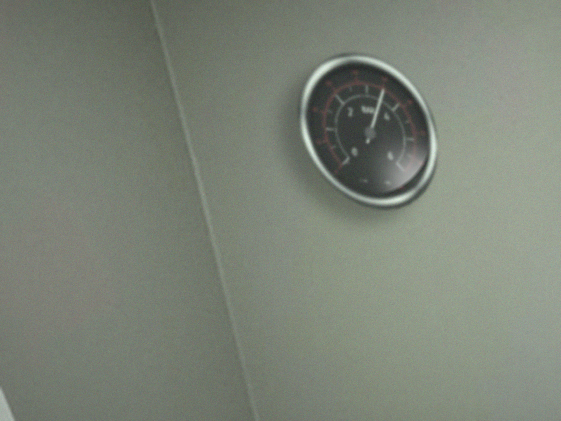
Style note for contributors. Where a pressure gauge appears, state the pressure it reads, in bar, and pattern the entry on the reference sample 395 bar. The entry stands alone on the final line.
3.5 bar
